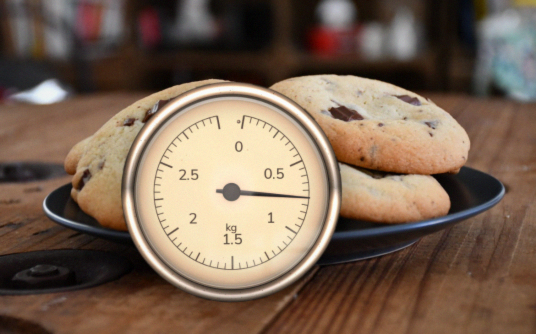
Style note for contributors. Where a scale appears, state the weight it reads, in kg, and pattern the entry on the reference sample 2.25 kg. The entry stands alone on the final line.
0.75 kg
